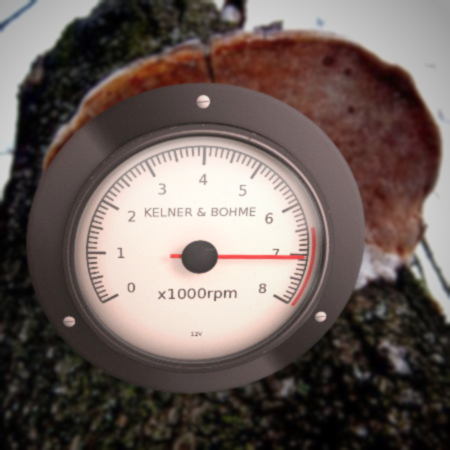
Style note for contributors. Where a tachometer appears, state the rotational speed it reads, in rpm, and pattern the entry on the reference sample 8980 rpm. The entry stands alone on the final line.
7000 rpm
